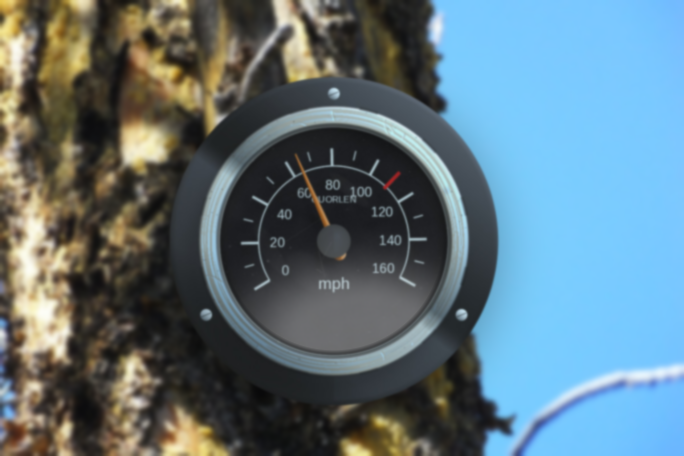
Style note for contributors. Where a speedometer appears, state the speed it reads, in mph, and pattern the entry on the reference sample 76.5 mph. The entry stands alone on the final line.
65 mph
